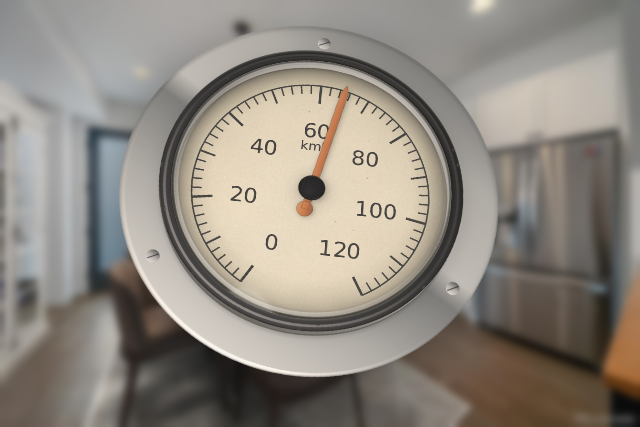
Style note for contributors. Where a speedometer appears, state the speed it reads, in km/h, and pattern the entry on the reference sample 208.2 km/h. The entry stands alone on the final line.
65 km/h
